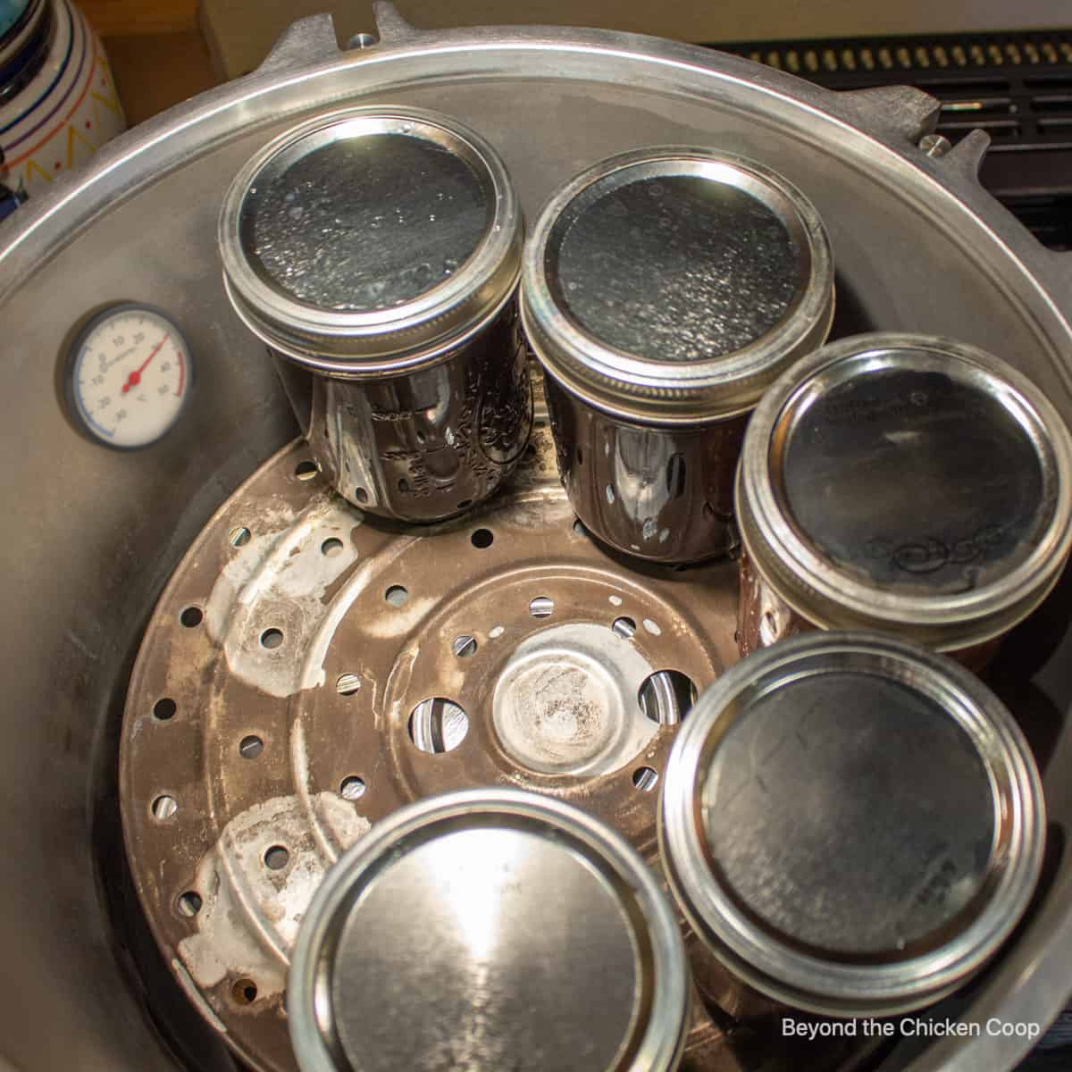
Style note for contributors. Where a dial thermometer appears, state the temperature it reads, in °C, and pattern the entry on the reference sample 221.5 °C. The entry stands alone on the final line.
30 °C
